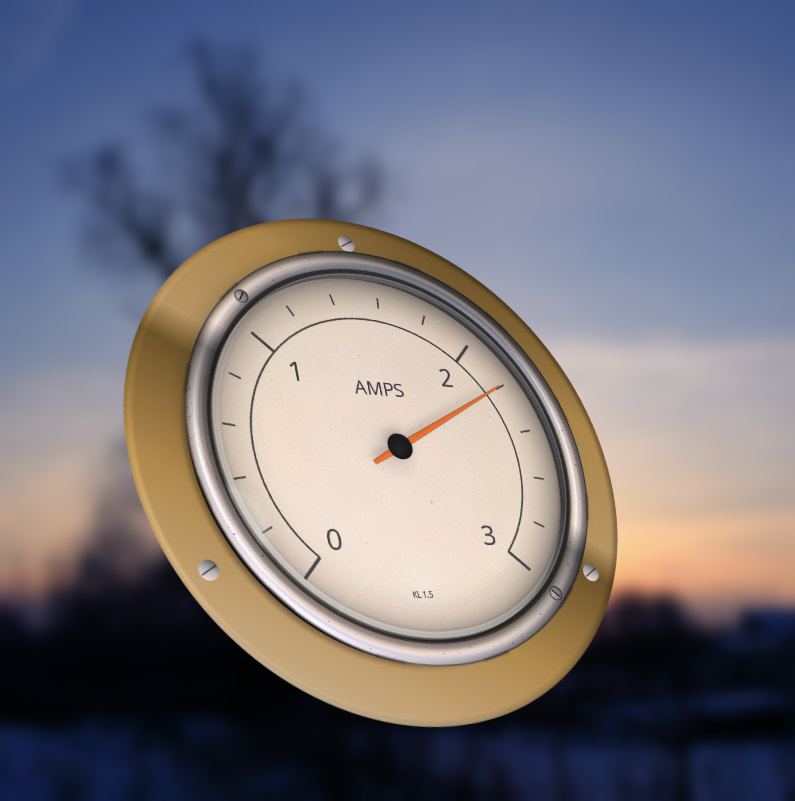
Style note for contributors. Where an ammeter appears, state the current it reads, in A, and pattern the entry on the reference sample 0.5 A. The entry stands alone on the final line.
2.2 A
